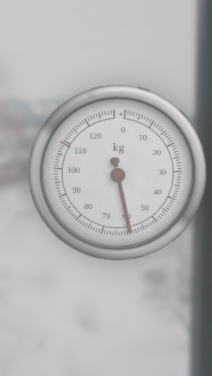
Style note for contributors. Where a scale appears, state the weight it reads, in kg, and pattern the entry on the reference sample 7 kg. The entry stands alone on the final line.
60 kg
